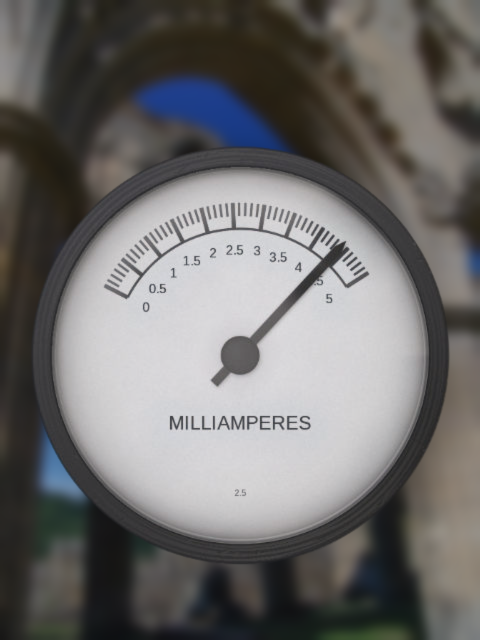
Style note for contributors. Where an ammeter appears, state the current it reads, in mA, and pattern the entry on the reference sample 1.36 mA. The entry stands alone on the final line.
4.4 mA
